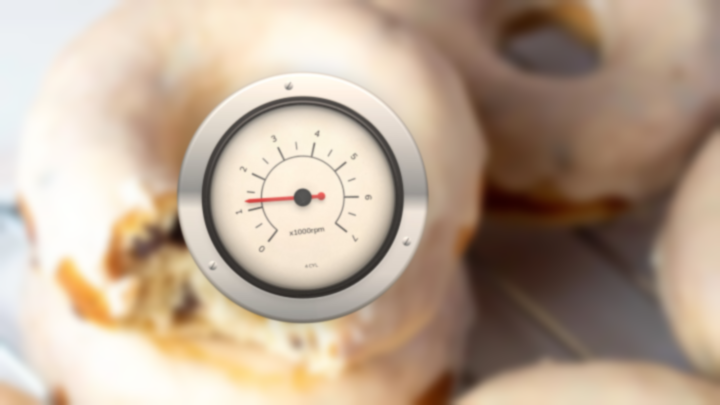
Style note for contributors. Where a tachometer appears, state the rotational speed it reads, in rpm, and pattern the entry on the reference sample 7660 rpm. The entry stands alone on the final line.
1250 rpm
